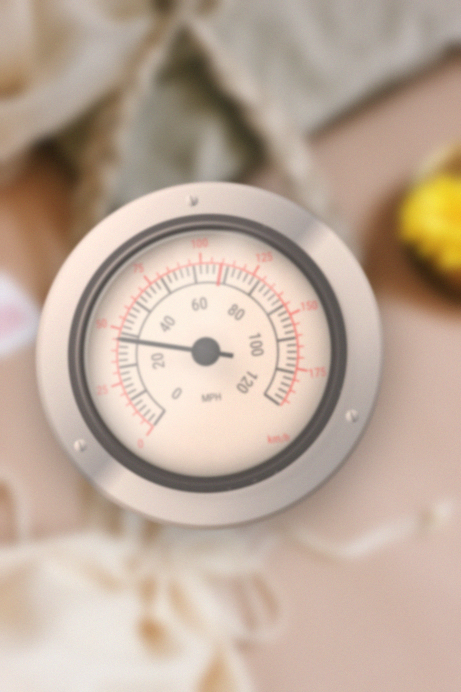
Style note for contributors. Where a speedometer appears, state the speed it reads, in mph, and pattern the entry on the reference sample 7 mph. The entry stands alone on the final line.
28 mph
